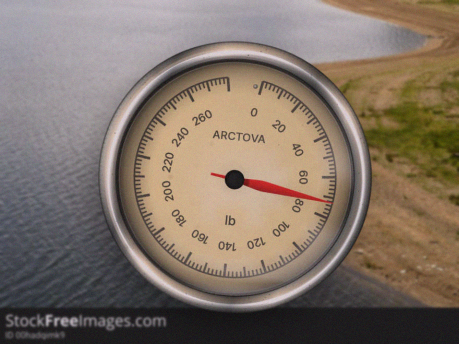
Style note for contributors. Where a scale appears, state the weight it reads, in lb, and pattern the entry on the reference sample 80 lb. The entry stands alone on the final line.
72 lb
